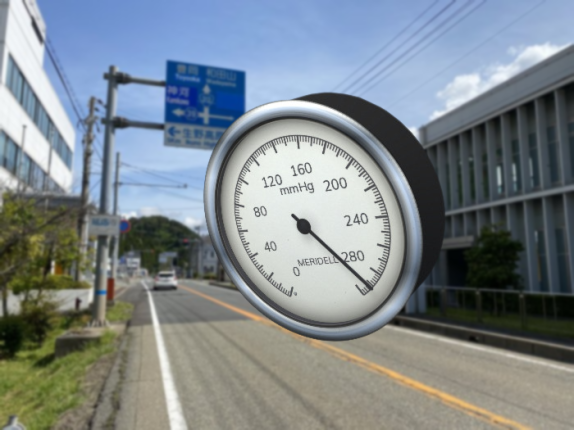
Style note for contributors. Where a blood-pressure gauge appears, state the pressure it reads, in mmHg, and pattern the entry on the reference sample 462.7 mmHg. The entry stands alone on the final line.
290 mmHg
